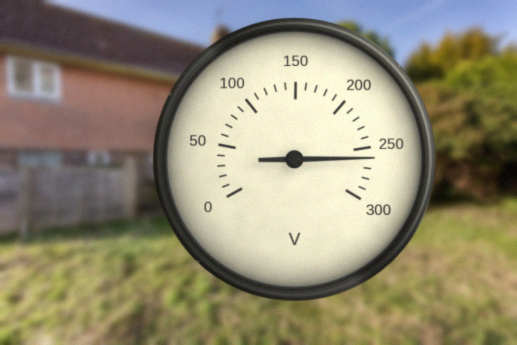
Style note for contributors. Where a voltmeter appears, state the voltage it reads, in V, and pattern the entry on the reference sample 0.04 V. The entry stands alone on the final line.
260 V
